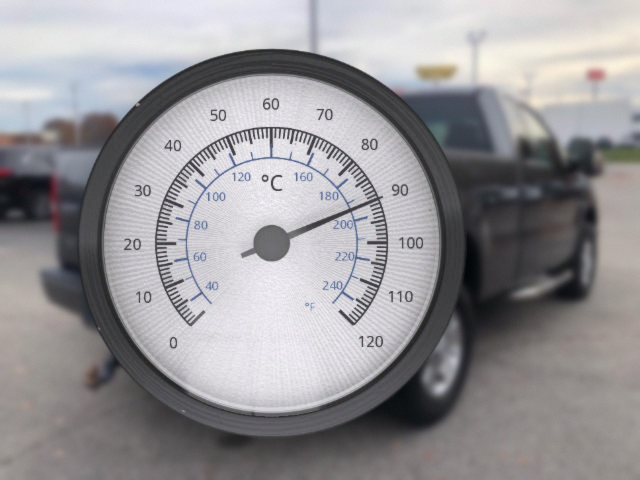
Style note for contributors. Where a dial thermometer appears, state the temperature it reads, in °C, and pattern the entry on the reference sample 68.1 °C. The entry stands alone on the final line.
90 °C
